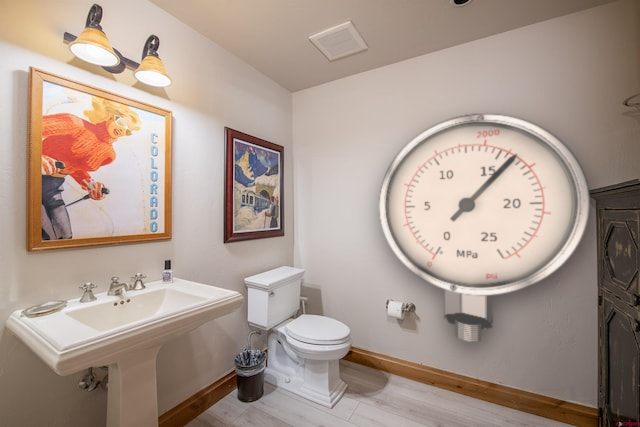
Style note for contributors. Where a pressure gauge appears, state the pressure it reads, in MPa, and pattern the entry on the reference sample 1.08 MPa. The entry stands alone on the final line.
16 MPa
